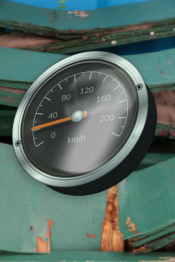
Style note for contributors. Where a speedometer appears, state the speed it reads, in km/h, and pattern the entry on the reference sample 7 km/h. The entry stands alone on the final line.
20 km/h
